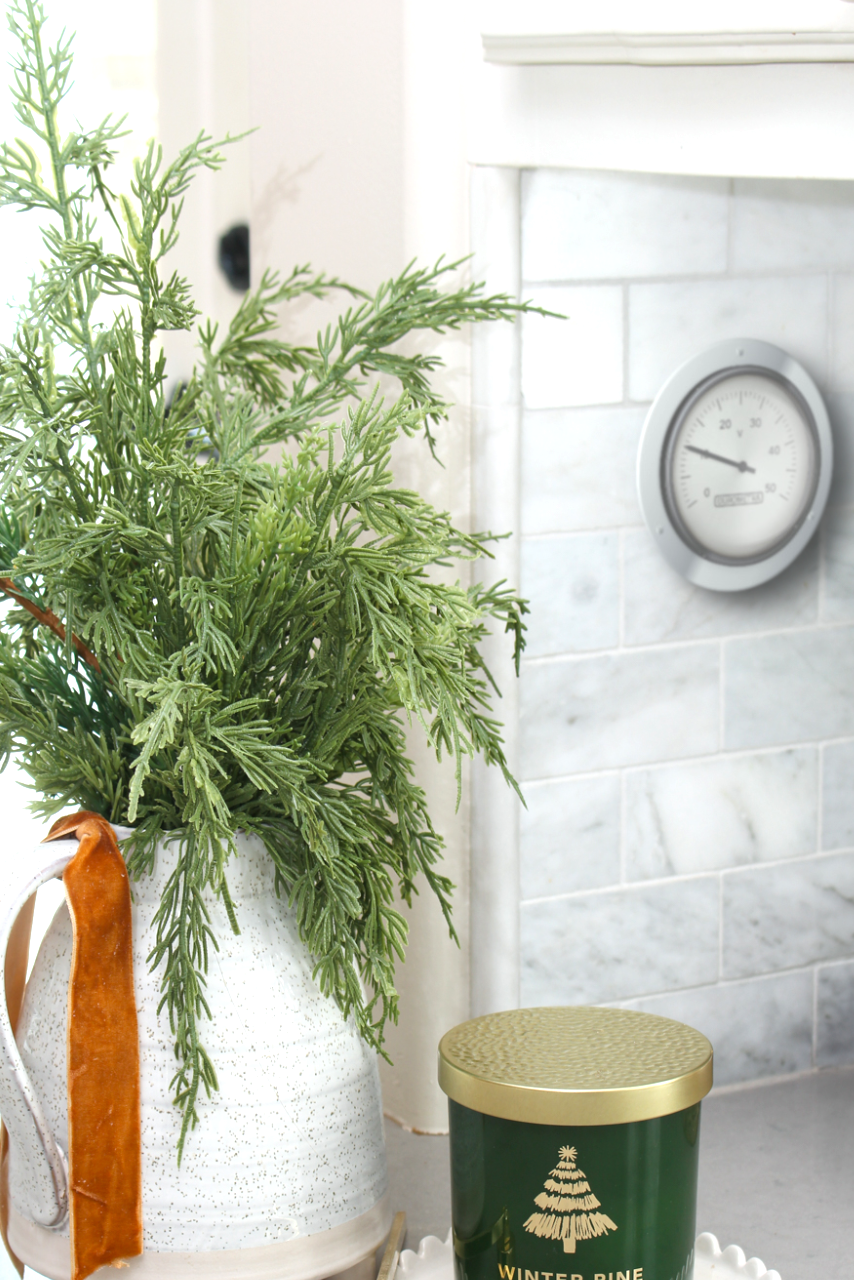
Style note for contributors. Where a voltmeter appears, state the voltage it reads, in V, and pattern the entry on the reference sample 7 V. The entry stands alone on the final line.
10 V
